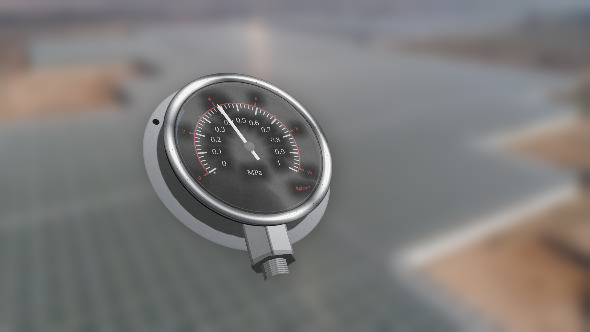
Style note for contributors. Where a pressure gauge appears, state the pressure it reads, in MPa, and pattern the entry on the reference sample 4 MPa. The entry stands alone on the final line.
0.4 MPa
